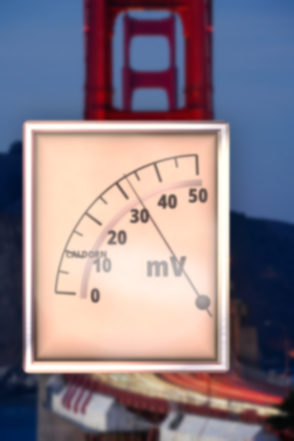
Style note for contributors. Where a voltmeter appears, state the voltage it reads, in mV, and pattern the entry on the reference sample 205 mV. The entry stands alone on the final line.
32.5 mV
